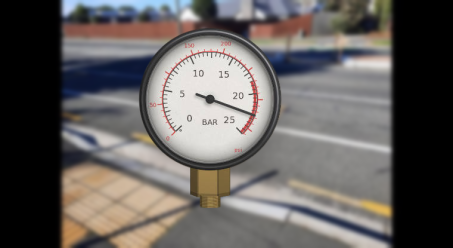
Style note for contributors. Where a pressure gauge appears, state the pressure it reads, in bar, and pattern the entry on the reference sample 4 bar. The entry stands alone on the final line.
22.5 bar
